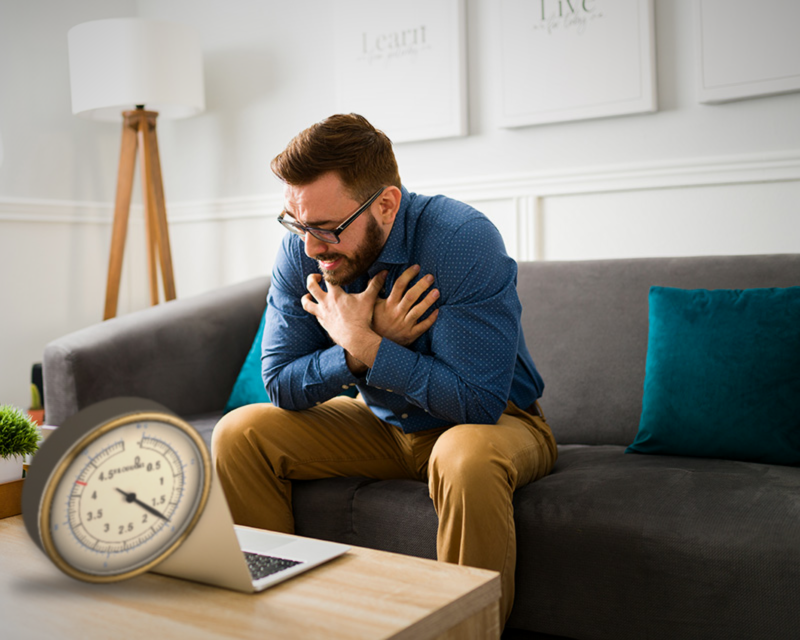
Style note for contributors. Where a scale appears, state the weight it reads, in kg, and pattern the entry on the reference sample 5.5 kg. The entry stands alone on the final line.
1.75 kg
